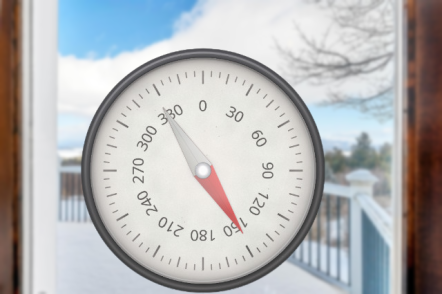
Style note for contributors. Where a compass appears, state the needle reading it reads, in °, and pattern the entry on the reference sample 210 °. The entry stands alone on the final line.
147.5 °
